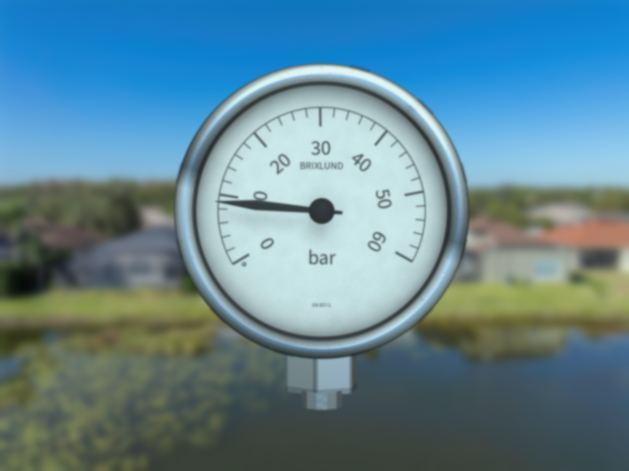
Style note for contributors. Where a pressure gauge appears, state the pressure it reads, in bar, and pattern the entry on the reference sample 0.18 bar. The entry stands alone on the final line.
9 bar
